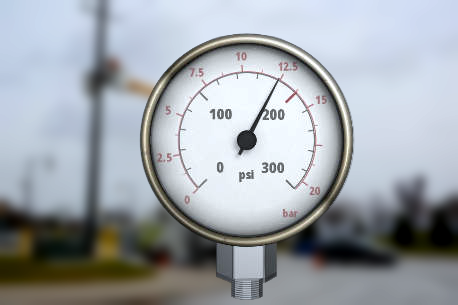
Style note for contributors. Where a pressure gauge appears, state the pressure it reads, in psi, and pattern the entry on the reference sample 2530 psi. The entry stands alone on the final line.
180 psi
